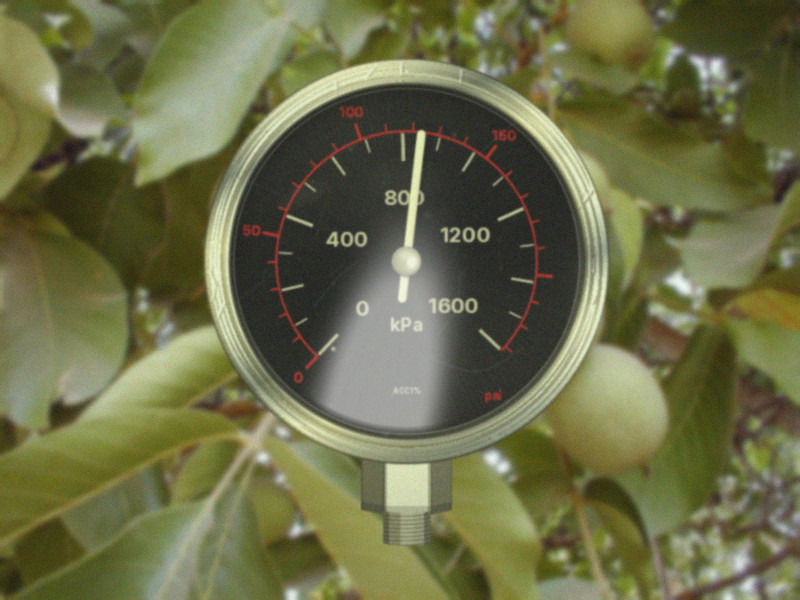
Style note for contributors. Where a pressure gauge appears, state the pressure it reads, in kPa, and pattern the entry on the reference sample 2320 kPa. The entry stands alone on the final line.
850 kPa
